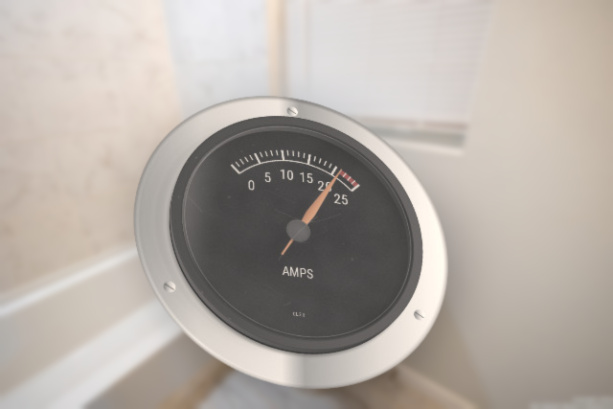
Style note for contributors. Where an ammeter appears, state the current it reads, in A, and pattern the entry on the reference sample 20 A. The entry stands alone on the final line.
21 A
